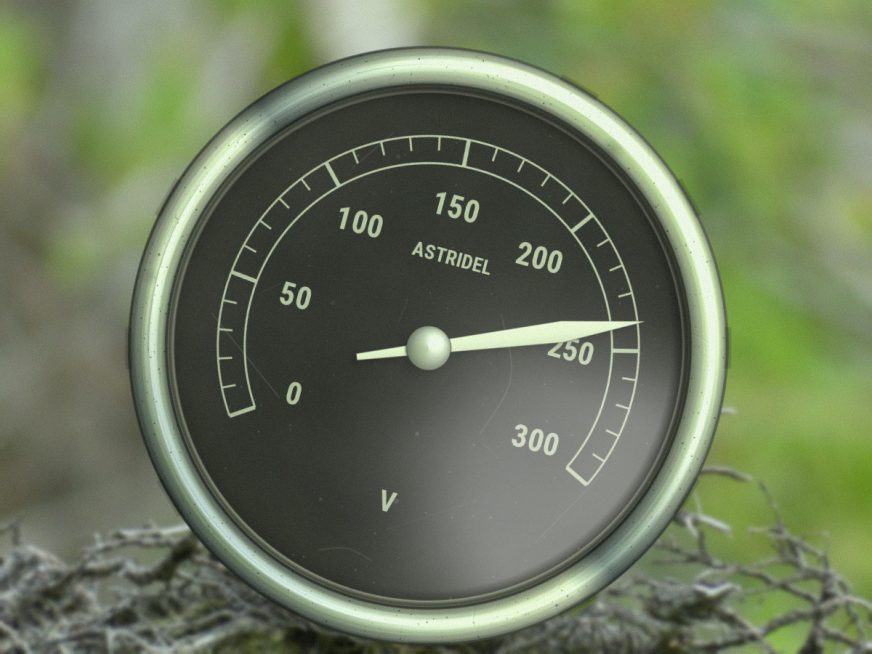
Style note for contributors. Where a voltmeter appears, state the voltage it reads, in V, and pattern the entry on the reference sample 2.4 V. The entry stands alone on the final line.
240 V
